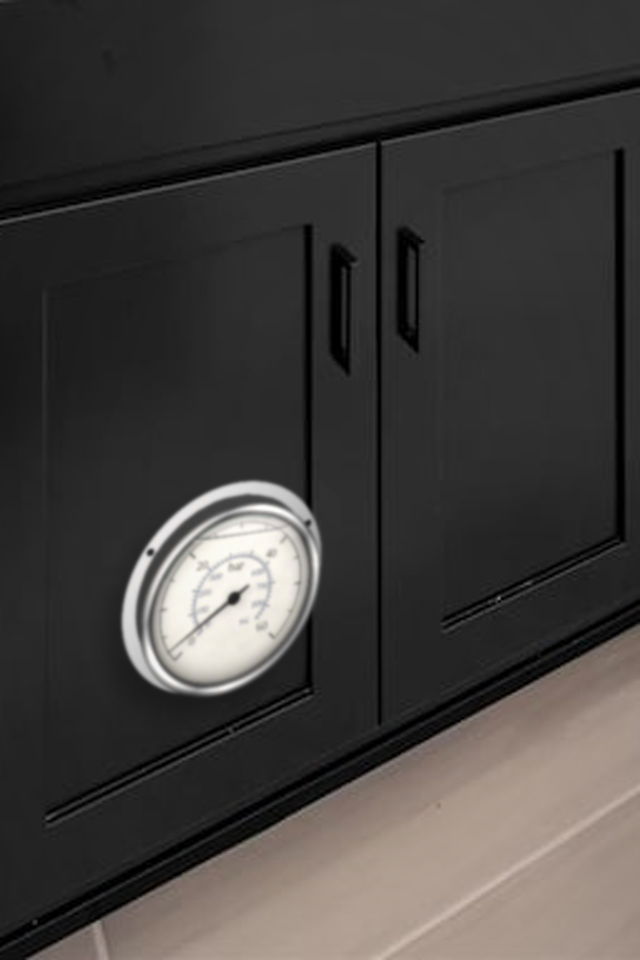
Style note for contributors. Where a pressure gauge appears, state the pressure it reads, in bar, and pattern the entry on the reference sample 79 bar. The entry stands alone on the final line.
2.5 bar
